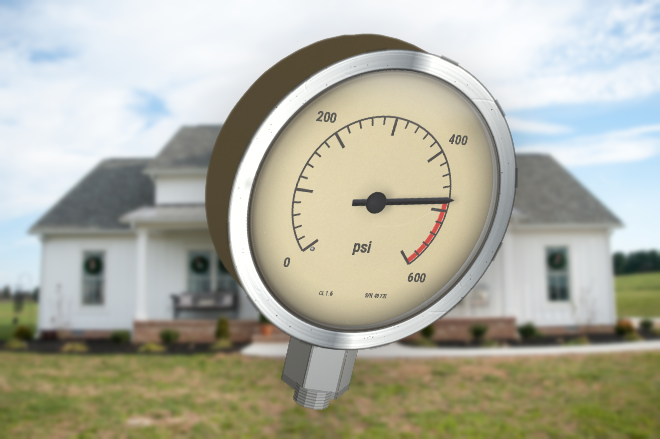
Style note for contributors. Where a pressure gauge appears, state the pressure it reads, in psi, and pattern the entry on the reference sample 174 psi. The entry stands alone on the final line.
480 psi
